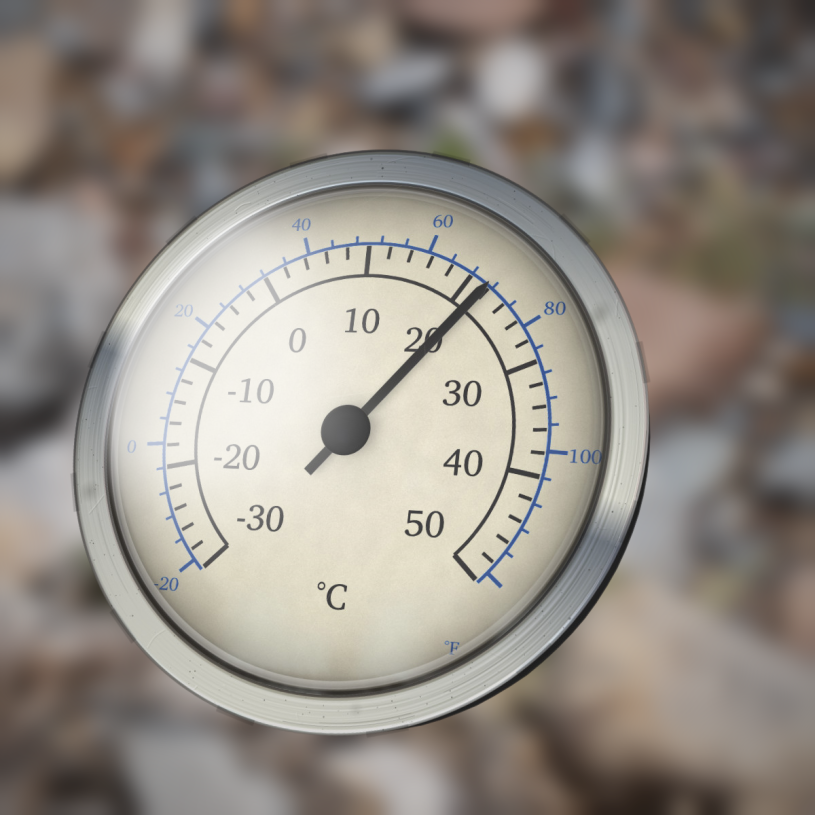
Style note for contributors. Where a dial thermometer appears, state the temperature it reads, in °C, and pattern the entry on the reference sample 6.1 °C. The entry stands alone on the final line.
22 °C
